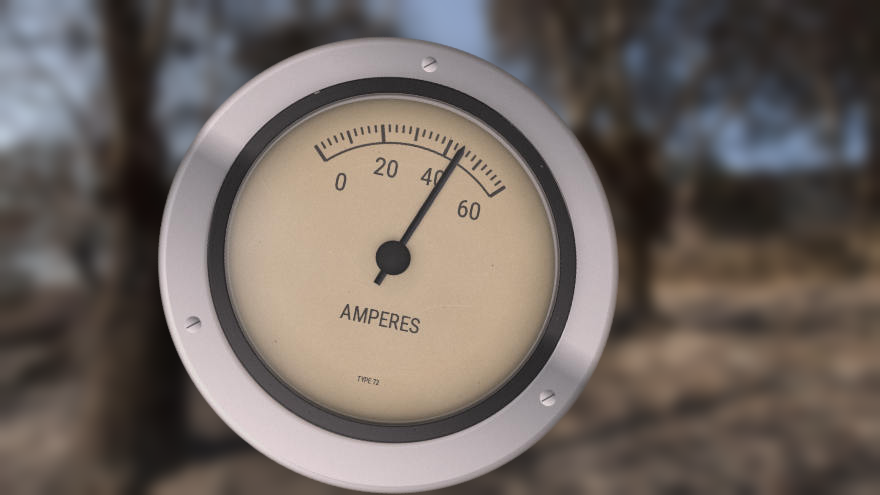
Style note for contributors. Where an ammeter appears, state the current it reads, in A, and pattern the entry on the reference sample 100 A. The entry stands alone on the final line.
44 A
